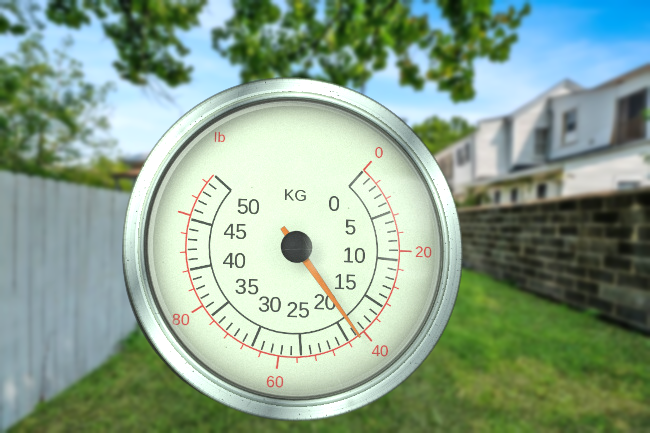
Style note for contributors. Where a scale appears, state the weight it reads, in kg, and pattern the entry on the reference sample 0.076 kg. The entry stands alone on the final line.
19 kg
